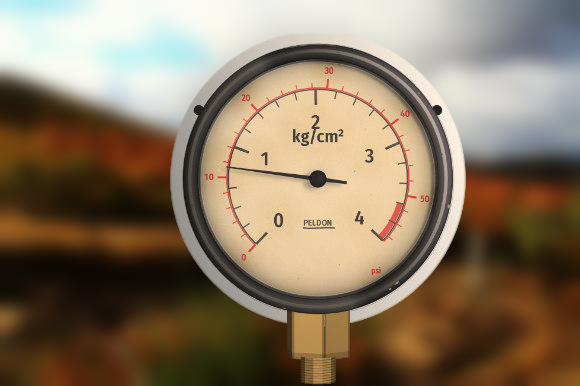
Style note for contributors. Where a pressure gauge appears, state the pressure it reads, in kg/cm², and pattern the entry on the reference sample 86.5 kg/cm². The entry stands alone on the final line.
0.8 kg/cm²
